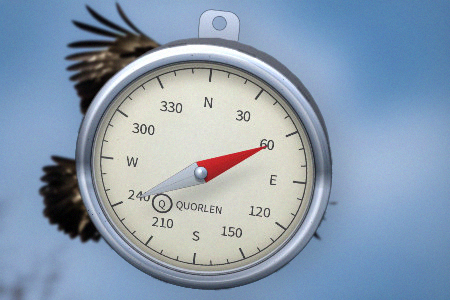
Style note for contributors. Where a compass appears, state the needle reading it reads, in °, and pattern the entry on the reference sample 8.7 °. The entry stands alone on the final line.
60 °
